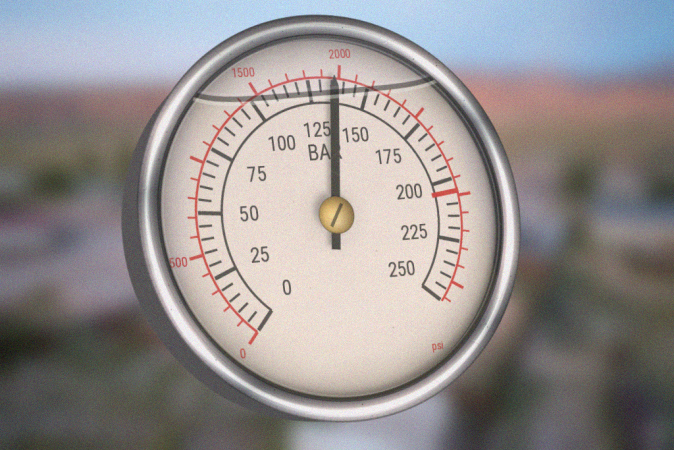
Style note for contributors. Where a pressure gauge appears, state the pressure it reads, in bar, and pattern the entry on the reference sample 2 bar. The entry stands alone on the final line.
135 bar
